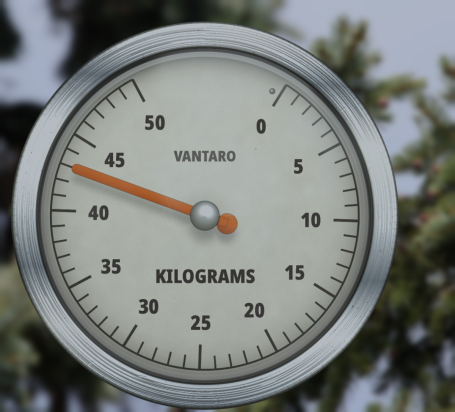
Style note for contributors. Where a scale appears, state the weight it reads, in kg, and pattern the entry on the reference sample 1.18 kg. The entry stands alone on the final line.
43 kg
